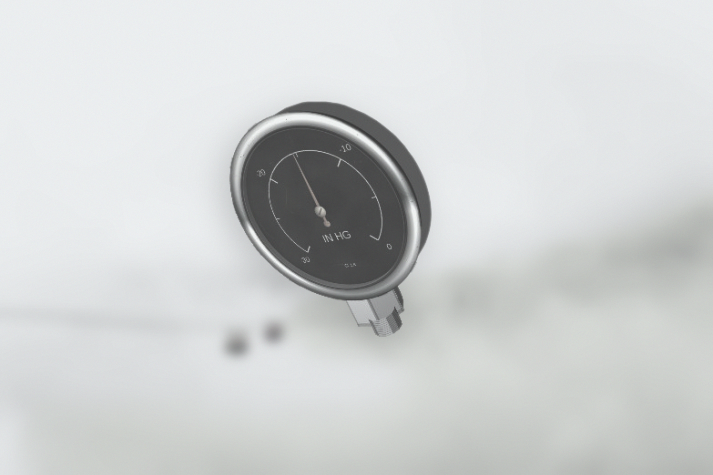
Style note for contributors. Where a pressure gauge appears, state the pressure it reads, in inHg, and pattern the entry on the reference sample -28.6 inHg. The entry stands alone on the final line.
-15 inHg
